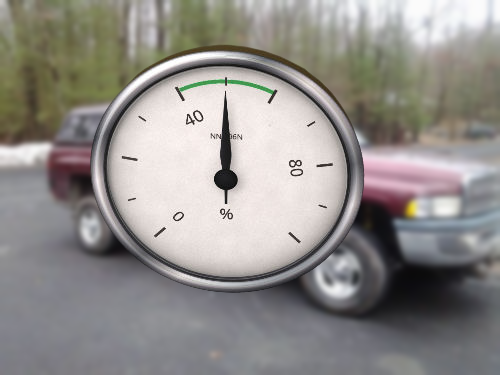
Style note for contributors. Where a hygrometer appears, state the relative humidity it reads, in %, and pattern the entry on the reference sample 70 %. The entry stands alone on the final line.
50 %
